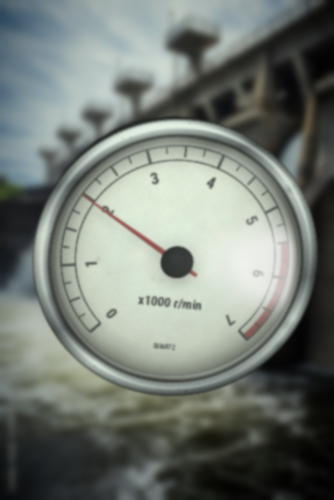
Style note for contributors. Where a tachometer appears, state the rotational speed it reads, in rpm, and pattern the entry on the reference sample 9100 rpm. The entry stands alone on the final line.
2000 rpm
